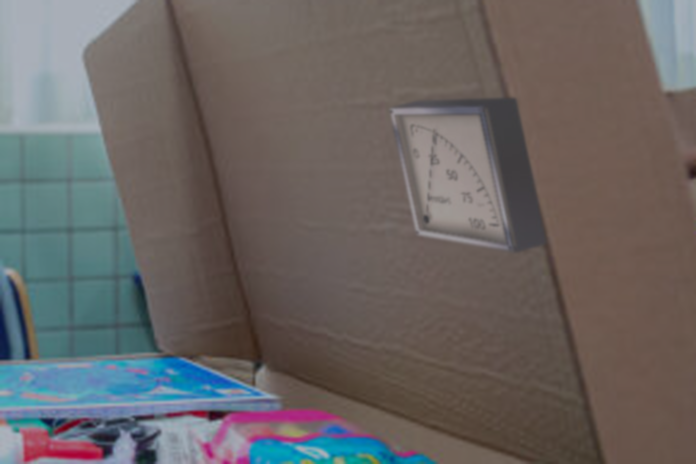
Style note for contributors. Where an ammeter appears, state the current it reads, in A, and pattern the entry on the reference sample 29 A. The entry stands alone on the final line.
25 A
